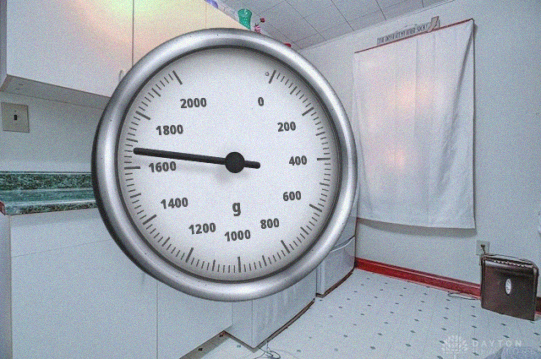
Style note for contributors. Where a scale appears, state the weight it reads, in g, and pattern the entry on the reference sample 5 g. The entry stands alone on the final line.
1660 g
